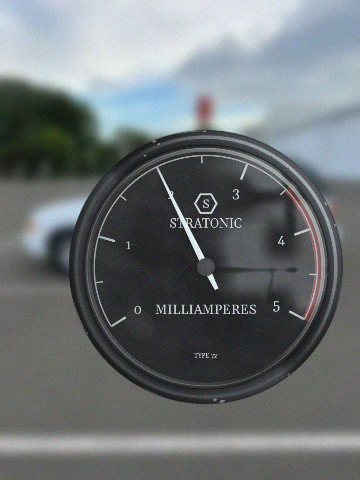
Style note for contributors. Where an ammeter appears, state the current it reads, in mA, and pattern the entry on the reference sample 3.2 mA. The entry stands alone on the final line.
2 mA
